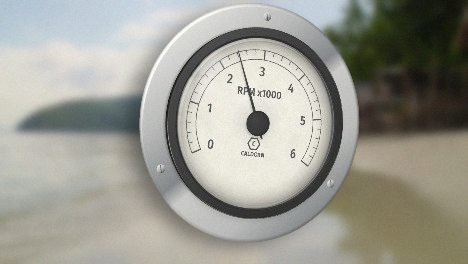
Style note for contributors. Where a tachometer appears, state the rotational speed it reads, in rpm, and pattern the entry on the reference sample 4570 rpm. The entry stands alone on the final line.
2400 rpm
